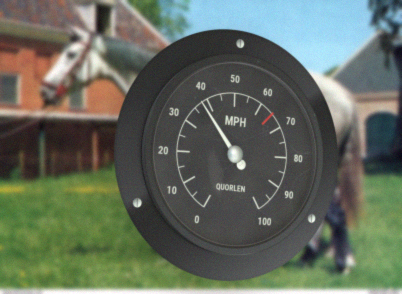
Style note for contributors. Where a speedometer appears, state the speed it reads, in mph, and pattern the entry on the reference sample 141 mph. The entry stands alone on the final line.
37.5 mph
